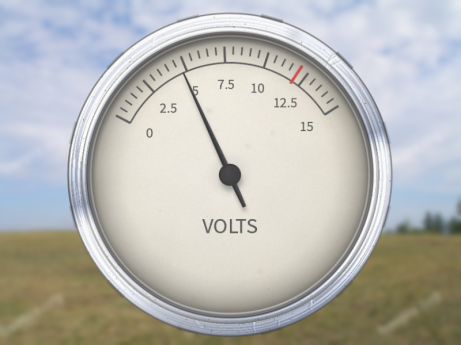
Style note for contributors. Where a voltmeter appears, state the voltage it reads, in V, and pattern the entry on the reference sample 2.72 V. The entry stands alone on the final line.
4.75 V
